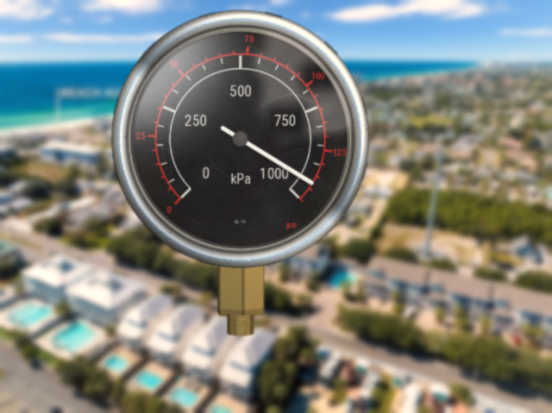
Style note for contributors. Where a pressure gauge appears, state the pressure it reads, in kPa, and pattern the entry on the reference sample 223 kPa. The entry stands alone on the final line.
950 kPa
